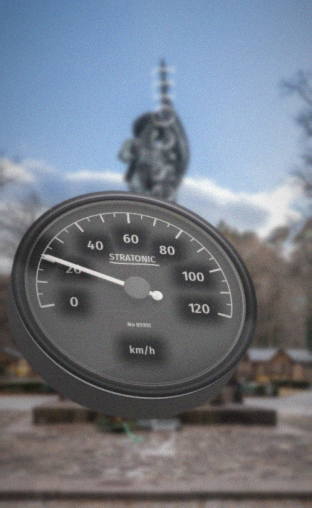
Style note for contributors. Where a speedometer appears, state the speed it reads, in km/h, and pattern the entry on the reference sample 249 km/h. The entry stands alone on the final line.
20 km/h
